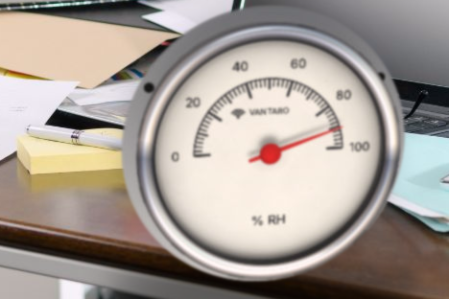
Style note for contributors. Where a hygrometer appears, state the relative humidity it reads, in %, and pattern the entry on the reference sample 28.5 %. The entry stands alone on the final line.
90 %
